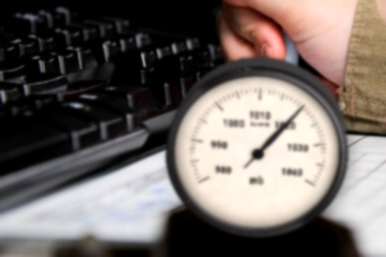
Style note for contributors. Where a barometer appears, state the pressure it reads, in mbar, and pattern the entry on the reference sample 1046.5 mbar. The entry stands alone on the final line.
1020 mbar
